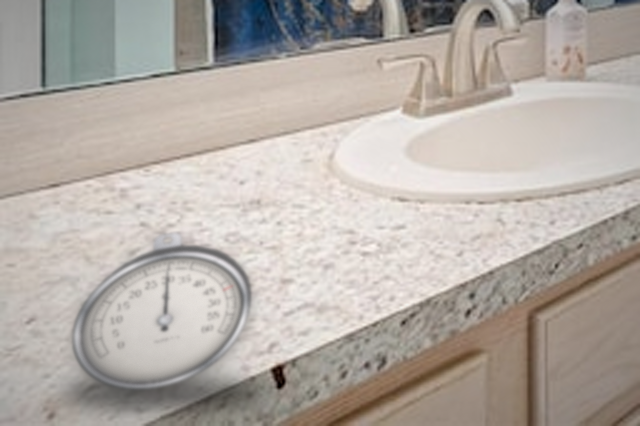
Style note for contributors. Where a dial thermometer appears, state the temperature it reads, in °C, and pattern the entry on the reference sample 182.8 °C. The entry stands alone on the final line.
30 °C
